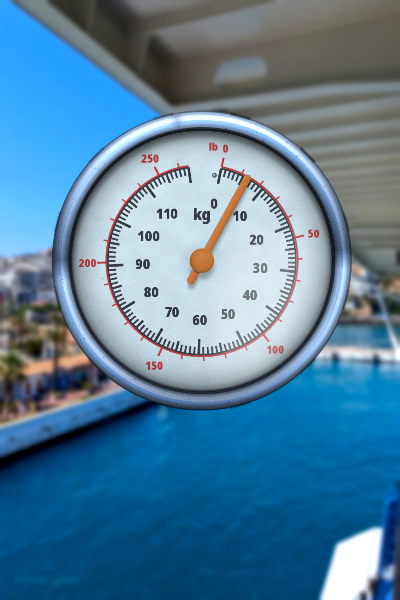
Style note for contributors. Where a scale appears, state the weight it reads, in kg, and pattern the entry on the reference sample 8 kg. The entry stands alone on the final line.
6 kg
